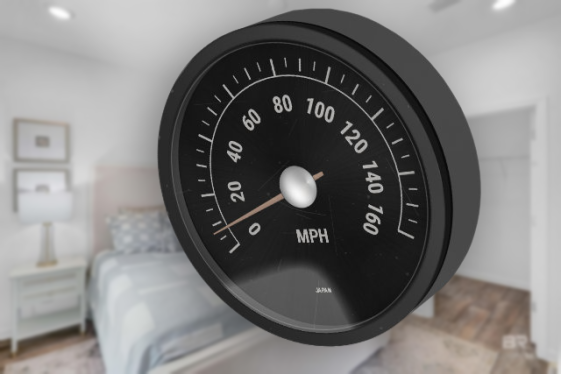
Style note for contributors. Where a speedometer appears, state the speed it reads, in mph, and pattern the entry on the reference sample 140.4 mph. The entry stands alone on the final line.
7.5 mph
